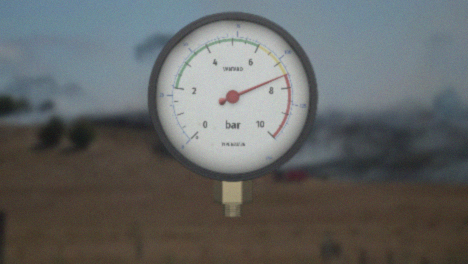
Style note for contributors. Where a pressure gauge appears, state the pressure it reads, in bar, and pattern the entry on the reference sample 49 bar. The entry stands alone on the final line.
7.5 bar
